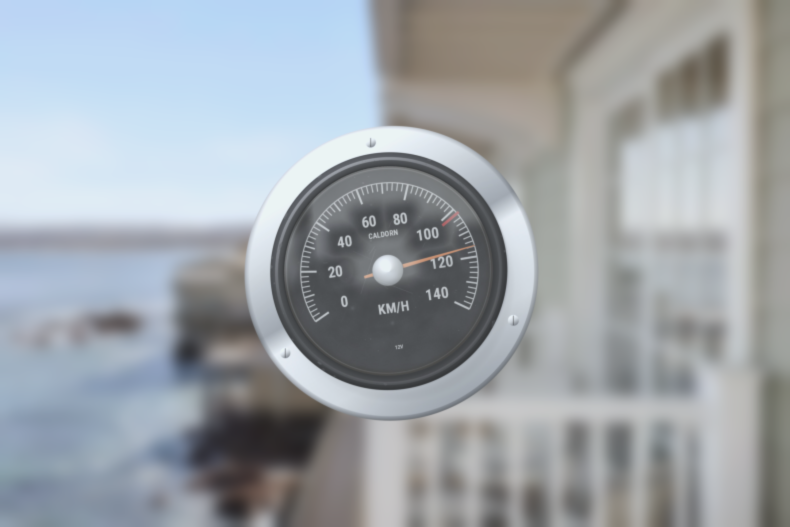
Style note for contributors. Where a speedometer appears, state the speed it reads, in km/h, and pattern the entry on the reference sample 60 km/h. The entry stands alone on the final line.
116 km/h
